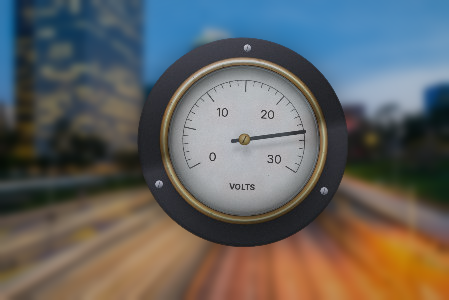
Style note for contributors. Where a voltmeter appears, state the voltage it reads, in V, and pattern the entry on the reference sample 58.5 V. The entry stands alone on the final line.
25 V
